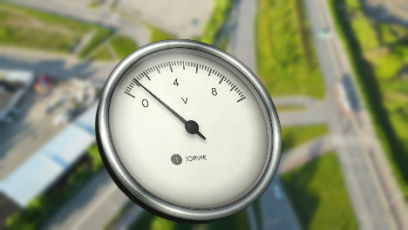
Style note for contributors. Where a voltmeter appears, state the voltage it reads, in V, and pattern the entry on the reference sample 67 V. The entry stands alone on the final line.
1 V
